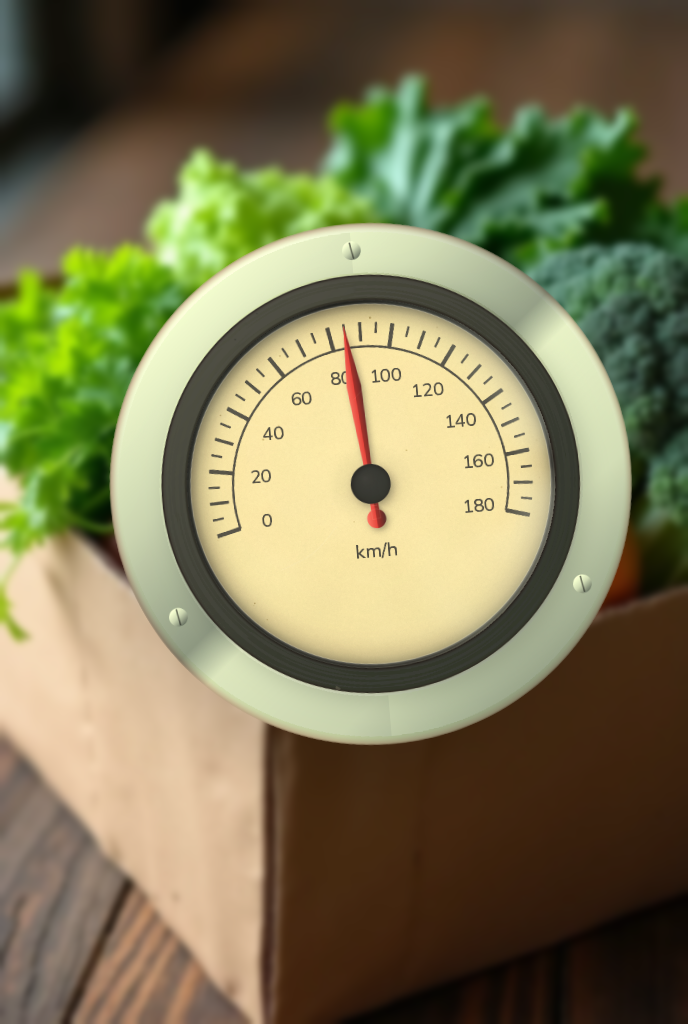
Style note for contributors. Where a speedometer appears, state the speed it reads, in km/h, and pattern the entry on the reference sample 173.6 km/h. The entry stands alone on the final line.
85 km/h
